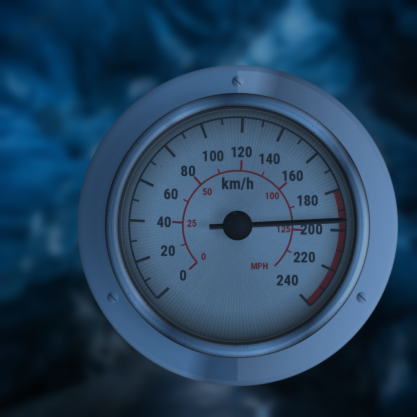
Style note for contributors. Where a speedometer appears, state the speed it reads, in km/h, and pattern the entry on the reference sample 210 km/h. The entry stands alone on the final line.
195 km/h
